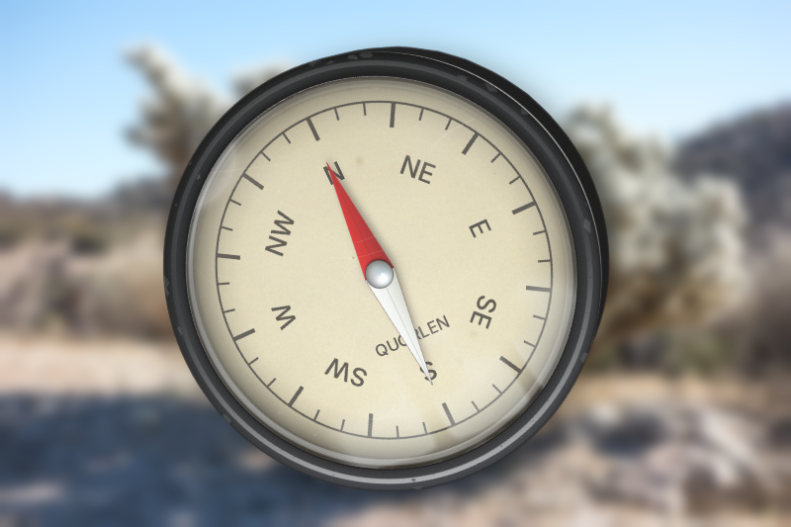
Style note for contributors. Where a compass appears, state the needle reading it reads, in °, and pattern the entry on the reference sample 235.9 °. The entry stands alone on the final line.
0 °
